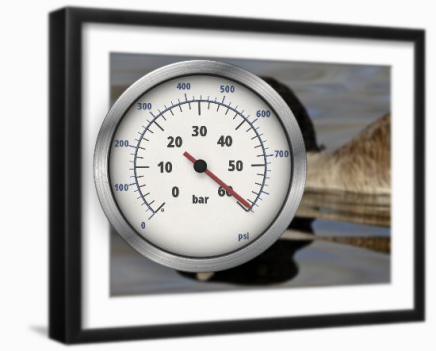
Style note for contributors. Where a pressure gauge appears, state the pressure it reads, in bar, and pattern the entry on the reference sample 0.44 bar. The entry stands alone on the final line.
59 bar
